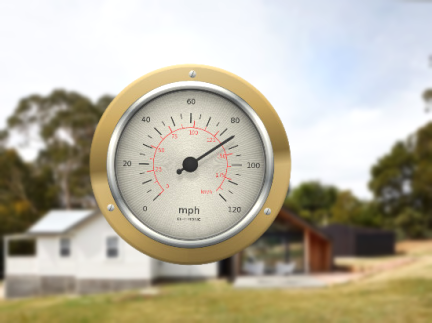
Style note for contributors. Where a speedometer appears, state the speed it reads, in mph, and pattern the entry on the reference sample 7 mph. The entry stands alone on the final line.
85 mph
